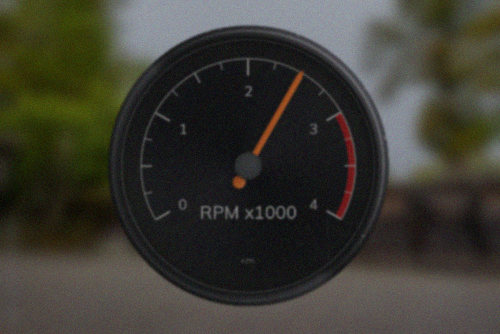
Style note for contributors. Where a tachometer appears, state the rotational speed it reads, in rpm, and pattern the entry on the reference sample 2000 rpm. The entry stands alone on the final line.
2500 rpm
